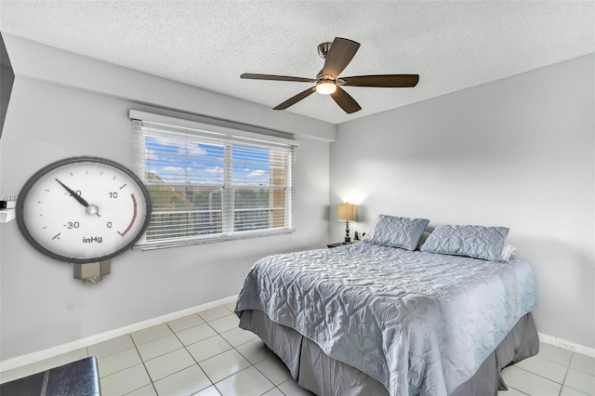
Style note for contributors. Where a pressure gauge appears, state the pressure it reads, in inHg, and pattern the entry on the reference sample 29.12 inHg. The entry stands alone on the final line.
-20 inHg
